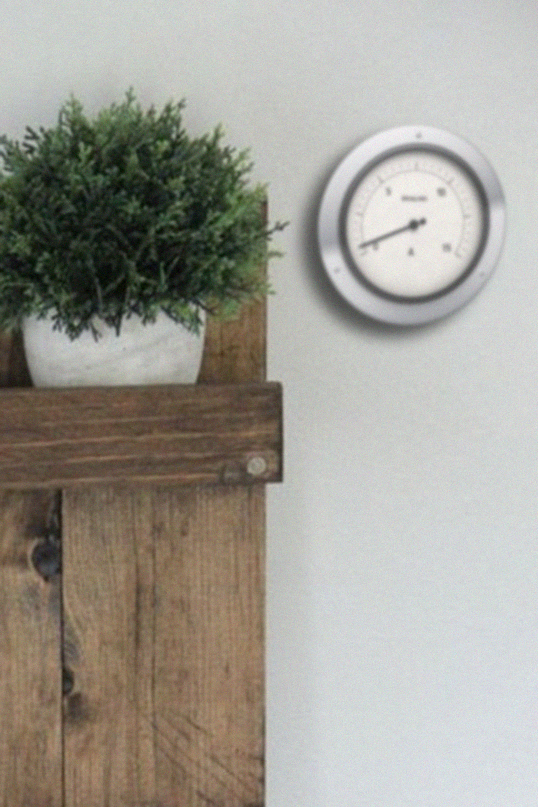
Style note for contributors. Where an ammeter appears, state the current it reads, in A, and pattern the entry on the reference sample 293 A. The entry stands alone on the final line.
0.5 A
